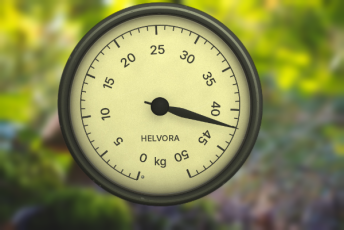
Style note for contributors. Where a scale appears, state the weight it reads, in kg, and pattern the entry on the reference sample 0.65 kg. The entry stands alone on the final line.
42 kg
